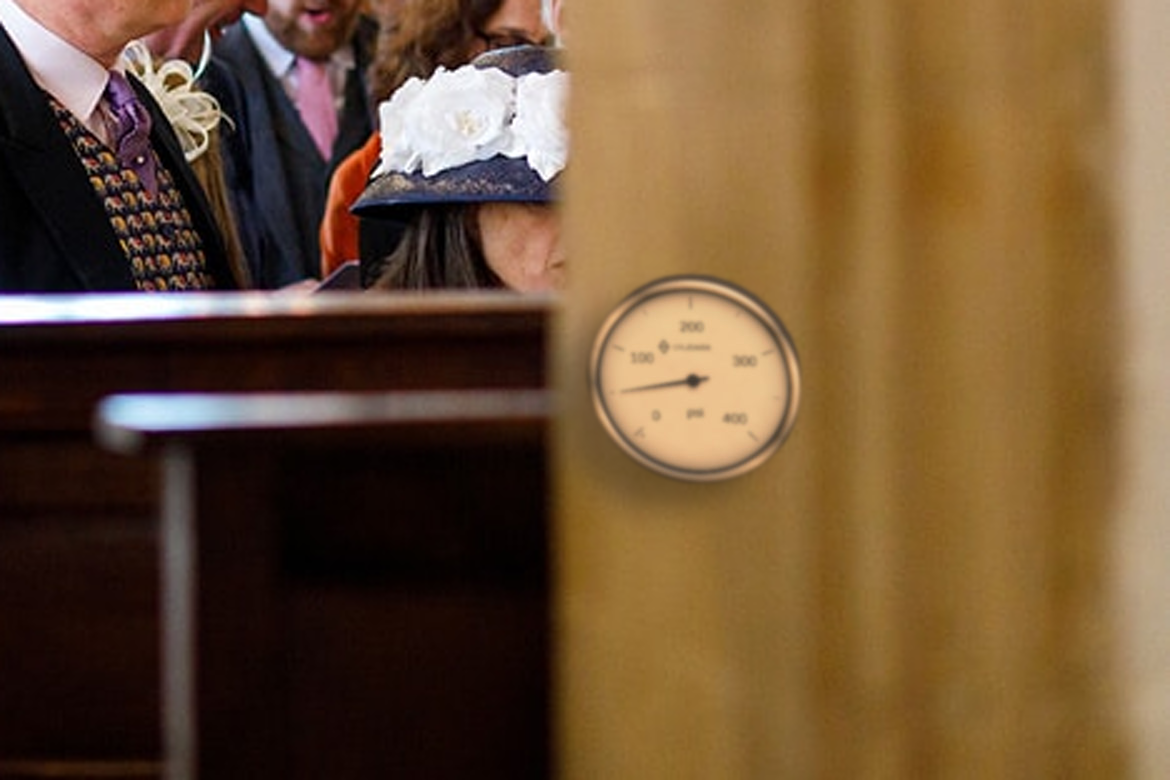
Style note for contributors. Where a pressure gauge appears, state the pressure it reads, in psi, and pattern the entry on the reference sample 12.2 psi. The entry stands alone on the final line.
50 psi
